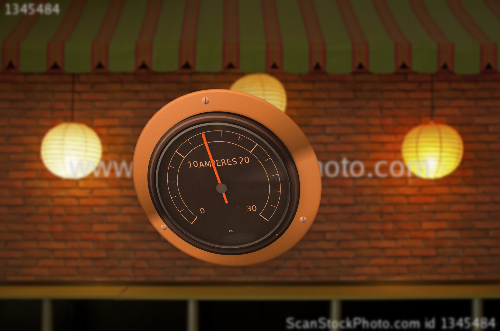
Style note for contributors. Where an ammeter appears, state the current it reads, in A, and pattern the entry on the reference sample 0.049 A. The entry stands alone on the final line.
14 A
